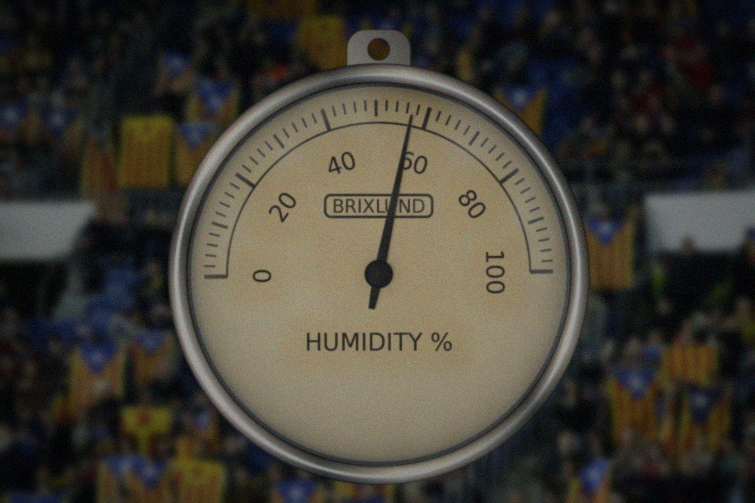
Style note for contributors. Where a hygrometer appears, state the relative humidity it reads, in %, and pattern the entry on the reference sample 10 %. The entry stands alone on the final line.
57 %
